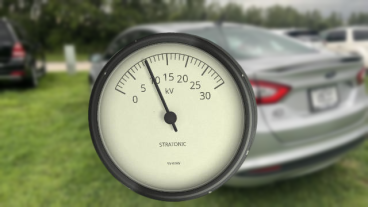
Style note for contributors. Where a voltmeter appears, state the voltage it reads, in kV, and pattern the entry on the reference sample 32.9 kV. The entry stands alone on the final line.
10 kV
